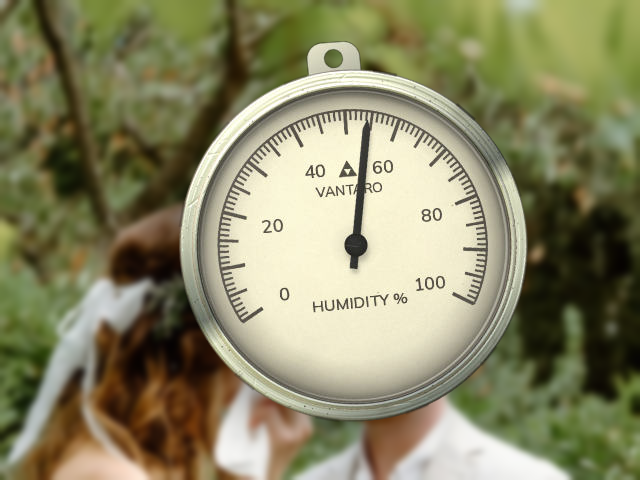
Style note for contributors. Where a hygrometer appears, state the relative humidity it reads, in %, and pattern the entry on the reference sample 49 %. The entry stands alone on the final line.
54 %
